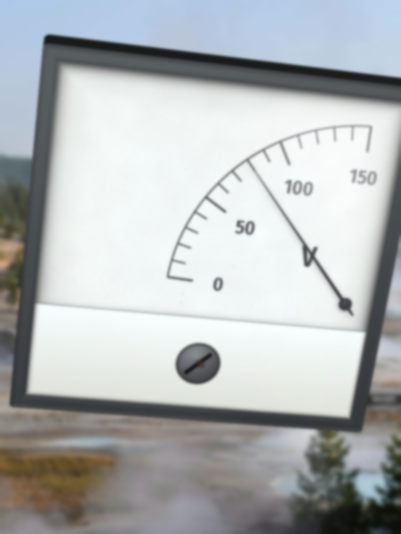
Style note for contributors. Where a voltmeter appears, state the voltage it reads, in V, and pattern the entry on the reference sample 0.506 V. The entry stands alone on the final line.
80 V
